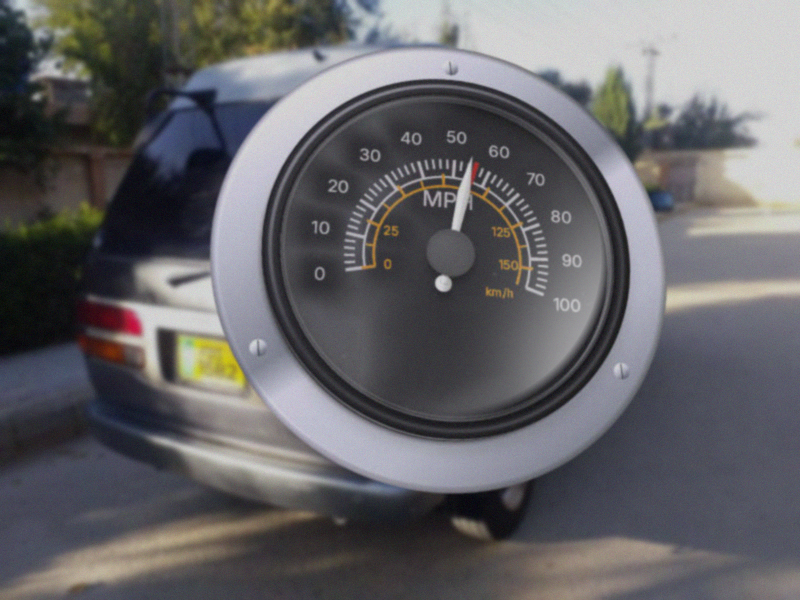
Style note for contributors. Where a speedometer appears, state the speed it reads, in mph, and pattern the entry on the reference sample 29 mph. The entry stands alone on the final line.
54 mph
